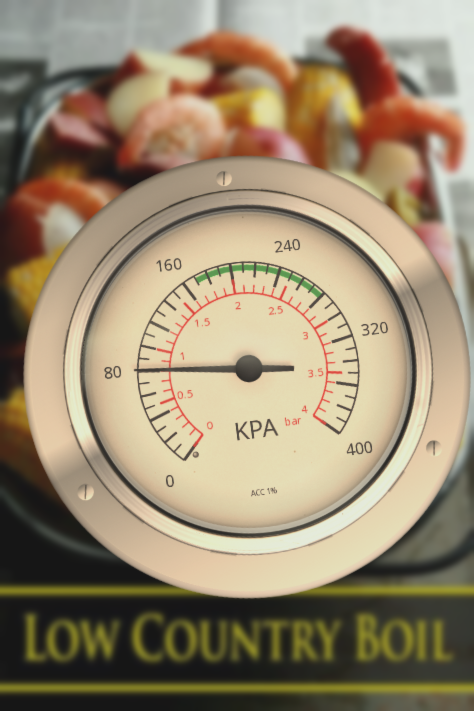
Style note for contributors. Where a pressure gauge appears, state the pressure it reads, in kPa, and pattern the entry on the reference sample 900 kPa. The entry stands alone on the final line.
80 kPa
